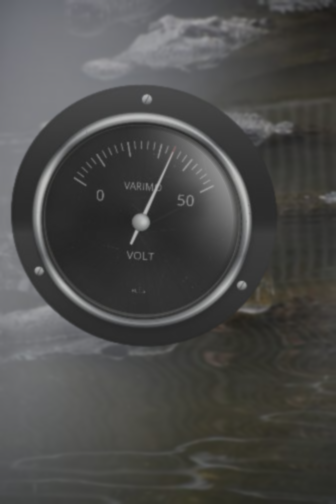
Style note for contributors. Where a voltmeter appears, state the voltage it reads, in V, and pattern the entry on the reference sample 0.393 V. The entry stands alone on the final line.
34 V
